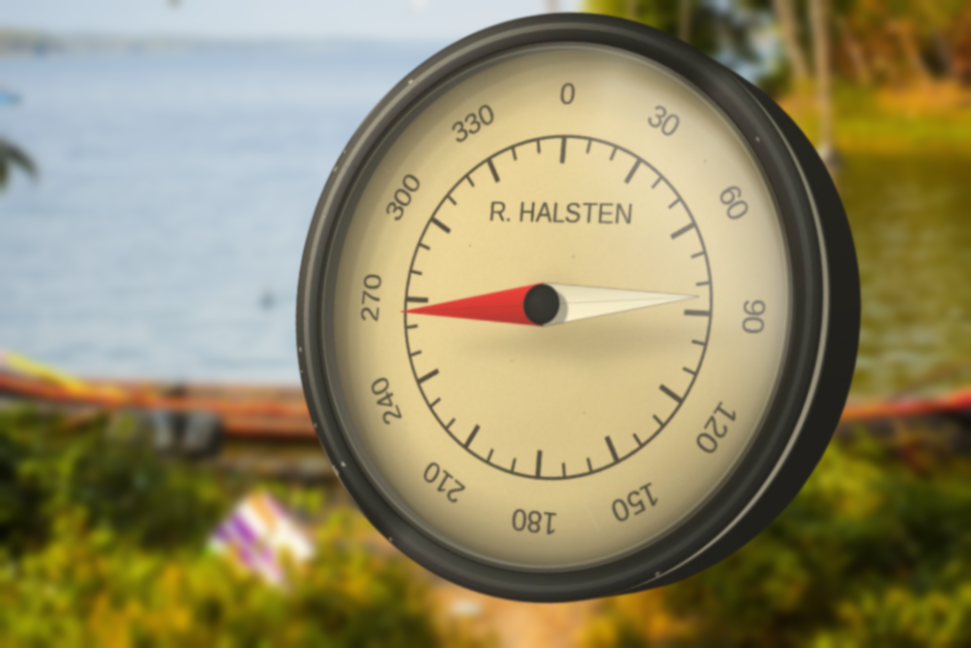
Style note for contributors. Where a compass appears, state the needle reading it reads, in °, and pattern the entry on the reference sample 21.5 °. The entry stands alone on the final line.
265 °
